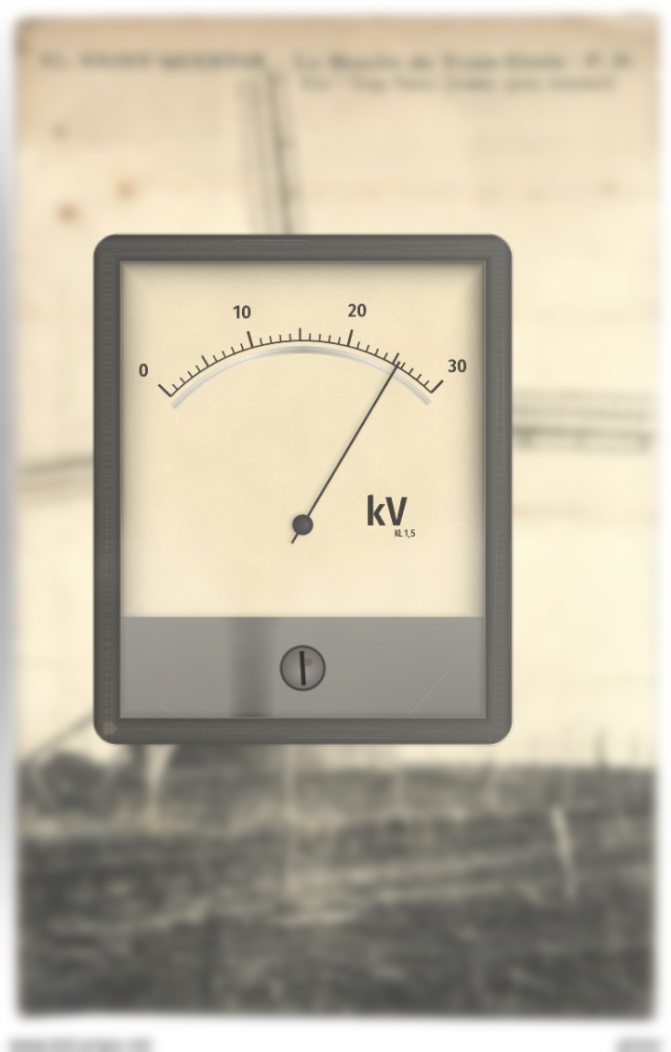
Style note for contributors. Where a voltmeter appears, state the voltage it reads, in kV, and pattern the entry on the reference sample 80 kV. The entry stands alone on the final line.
25.5 kV
